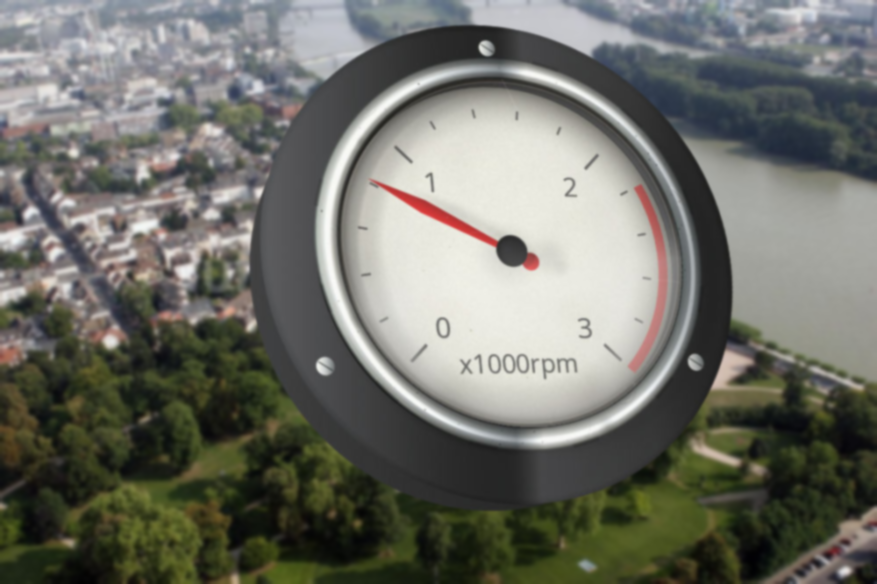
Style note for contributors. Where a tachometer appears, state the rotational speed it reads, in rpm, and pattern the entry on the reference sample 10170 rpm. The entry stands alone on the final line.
800 rpm
